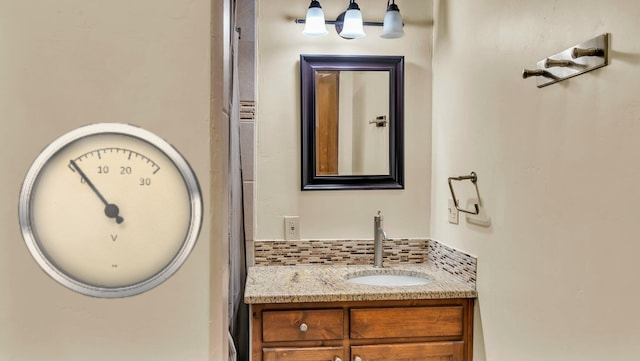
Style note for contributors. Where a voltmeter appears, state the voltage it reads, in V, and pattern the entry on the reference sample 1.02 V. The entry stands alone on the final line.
2 V
